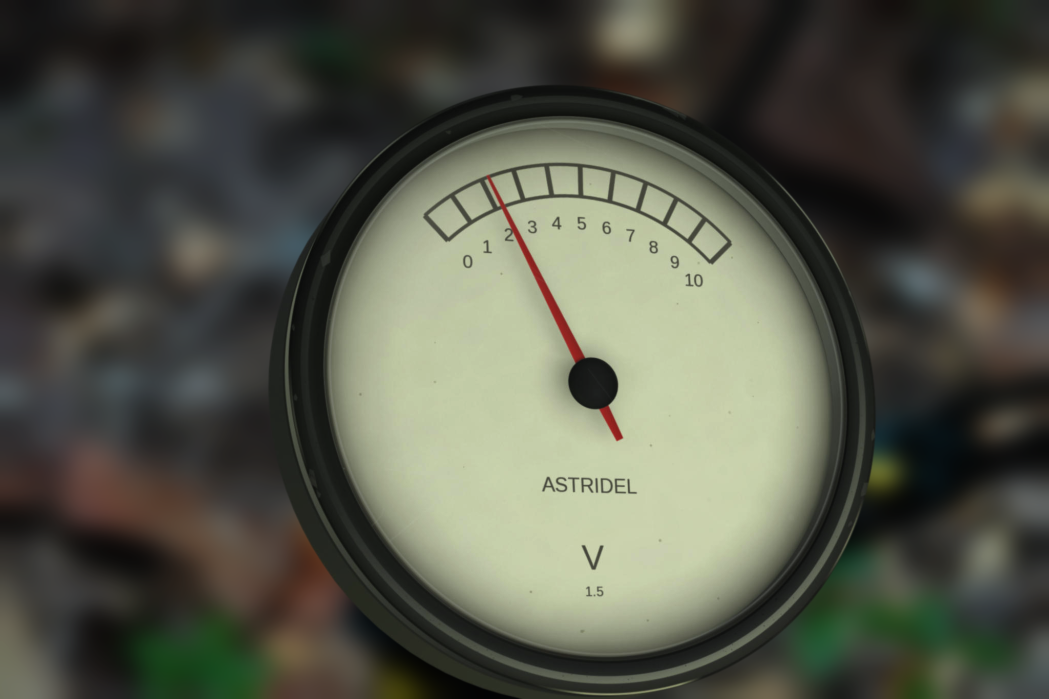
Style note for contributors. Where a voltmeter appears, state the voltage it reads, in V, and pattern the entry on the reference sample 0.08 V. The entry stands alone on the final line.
2 V
